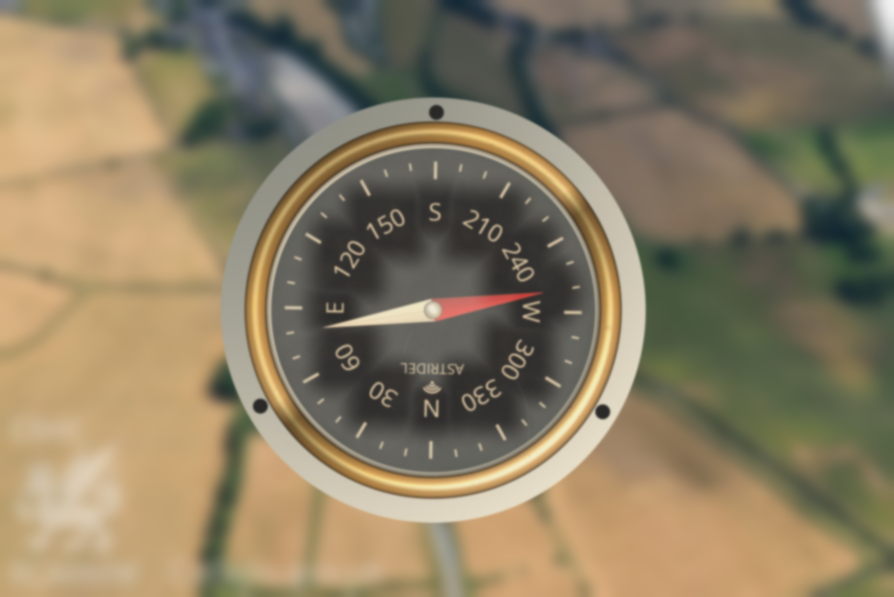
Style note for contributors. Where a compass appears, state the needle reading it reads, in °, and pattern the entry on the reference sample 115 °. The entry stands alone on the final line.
260 °
